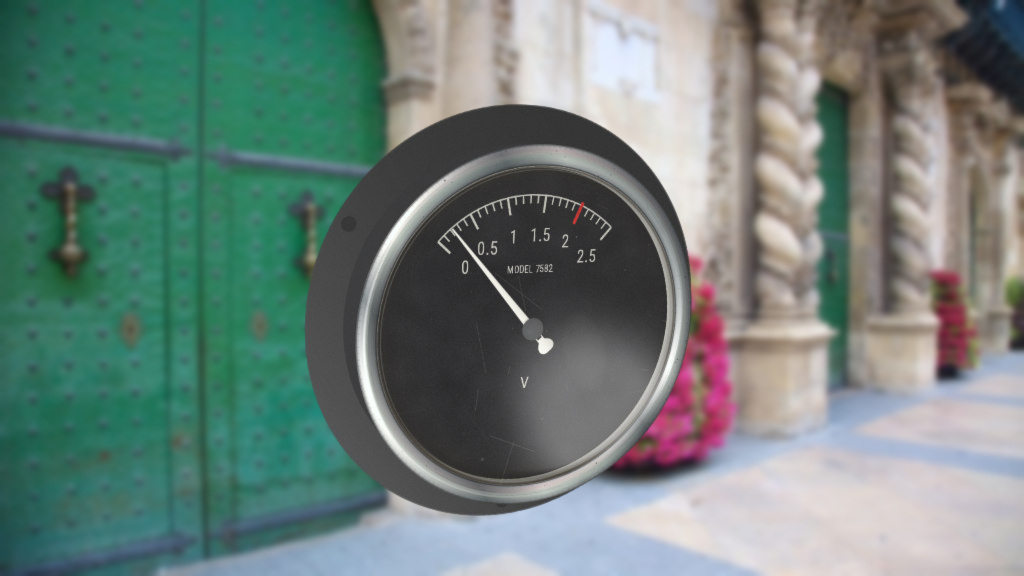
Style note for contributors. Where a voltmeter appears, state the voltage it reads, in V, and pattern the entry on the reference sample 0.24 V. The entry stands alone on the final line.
0.2 V
